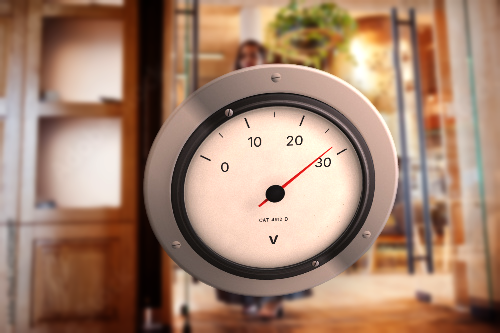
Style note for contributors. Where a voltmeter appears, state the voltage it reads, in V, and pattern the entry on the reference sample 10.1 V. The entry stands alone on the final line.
27.5 V
